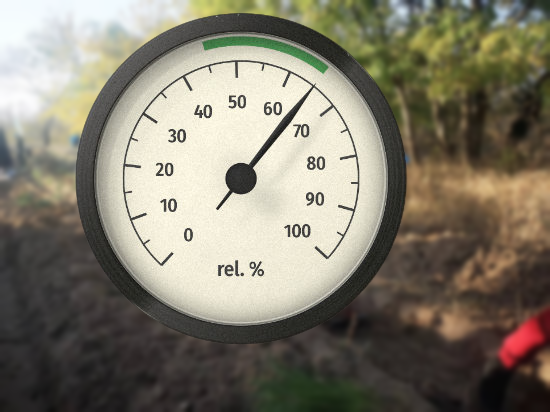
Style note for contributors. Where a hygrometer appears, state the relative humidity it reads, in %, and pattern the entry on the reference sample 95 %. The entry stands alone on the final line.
65 %
